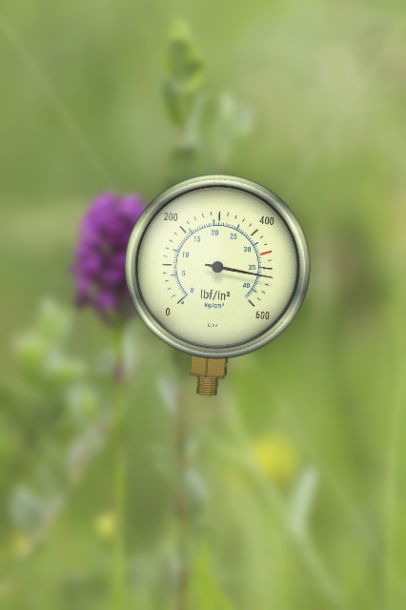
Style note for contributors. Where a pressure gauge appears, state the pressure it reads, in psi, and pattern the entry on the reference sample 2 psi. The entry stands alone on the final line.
520 psi
